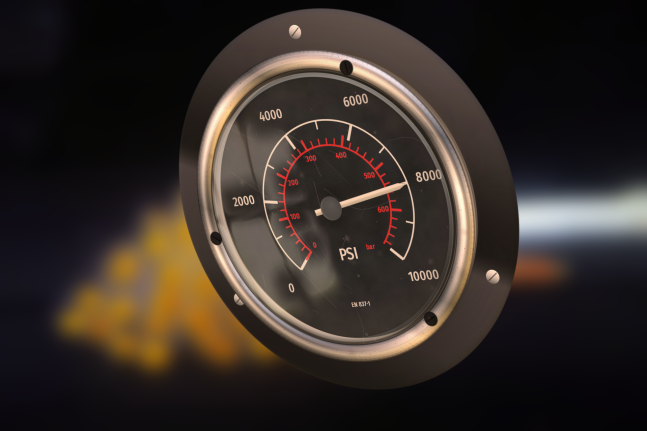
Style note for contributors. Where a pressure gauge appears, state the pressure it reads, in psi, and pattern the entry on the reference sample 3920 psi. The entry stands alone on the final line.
8000 psi
